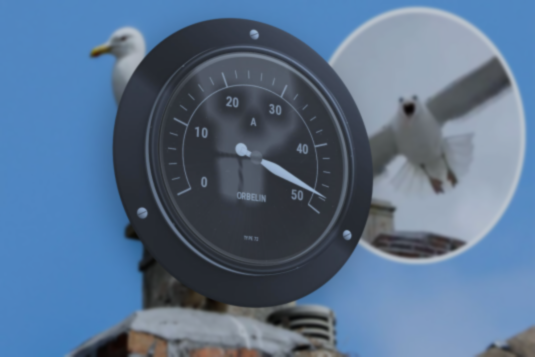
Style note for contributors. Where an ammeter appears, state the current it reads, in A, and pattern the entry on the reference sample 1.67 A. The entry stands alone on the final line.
48 A
